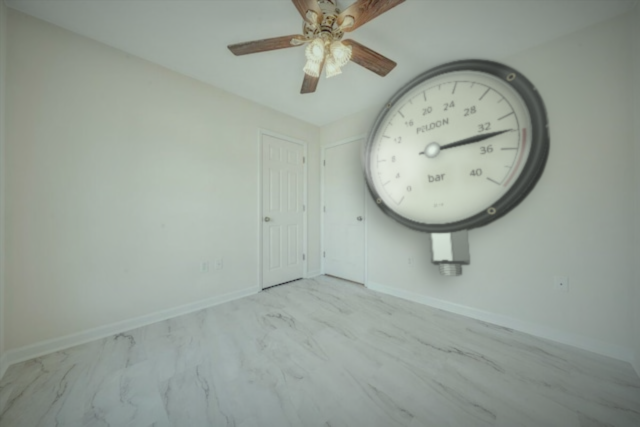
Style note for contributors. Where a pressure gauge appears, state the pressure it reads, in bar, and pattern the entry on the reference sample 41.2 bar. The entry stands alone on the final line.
34 bar
